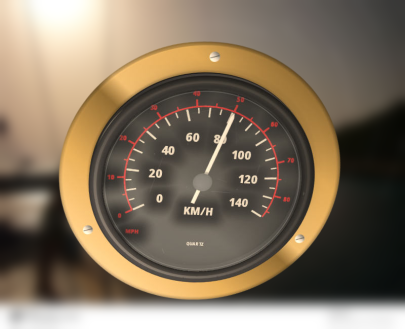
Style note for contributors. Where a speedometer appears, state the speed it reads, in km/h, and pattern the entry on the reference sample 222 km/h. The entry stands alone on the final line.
80 km/h
